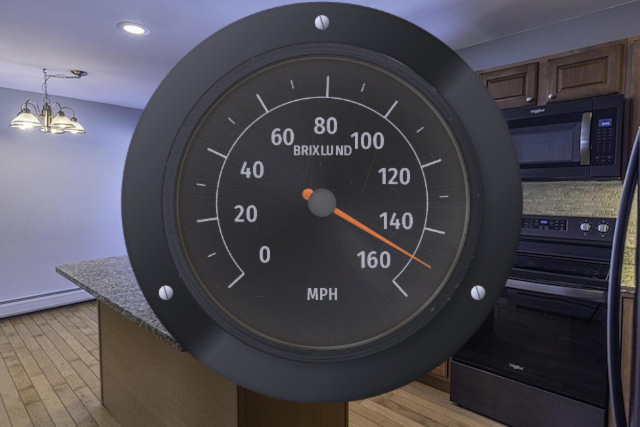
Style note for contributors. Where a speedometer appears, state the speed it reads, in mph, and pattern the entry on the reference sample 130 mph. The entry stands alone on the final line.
150 mph
